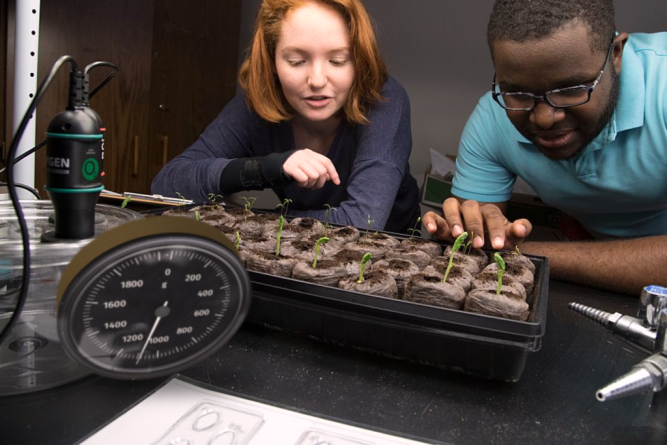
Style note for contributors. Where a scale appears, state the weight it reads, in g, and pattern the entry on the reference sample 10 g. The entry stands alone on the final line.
1100 g
